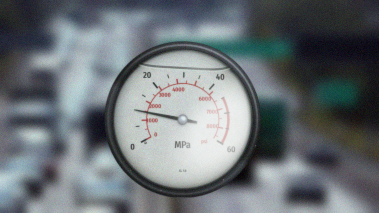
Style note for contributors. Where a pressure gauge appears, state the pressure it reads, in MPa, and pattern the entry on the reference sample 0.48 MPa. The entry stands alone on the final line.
10 MPa
